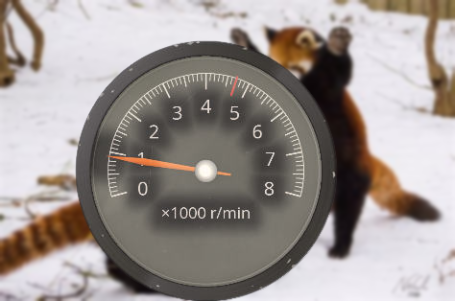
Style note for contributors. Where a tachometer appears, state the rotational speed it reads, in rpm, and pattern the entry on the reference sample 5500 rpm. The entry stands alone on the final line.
900 rpm
